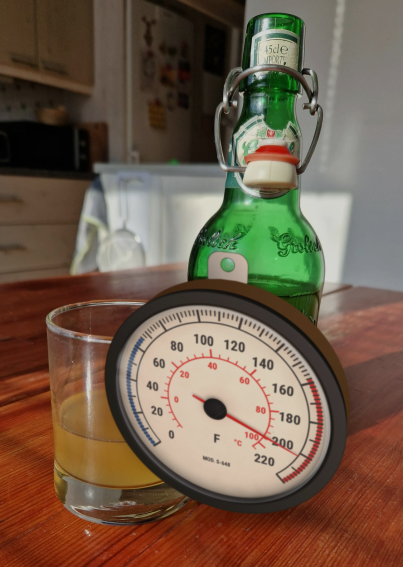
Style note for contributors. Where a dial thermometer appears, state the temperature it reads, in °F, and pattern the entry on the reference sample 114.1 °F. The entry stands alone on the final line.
200 °F
